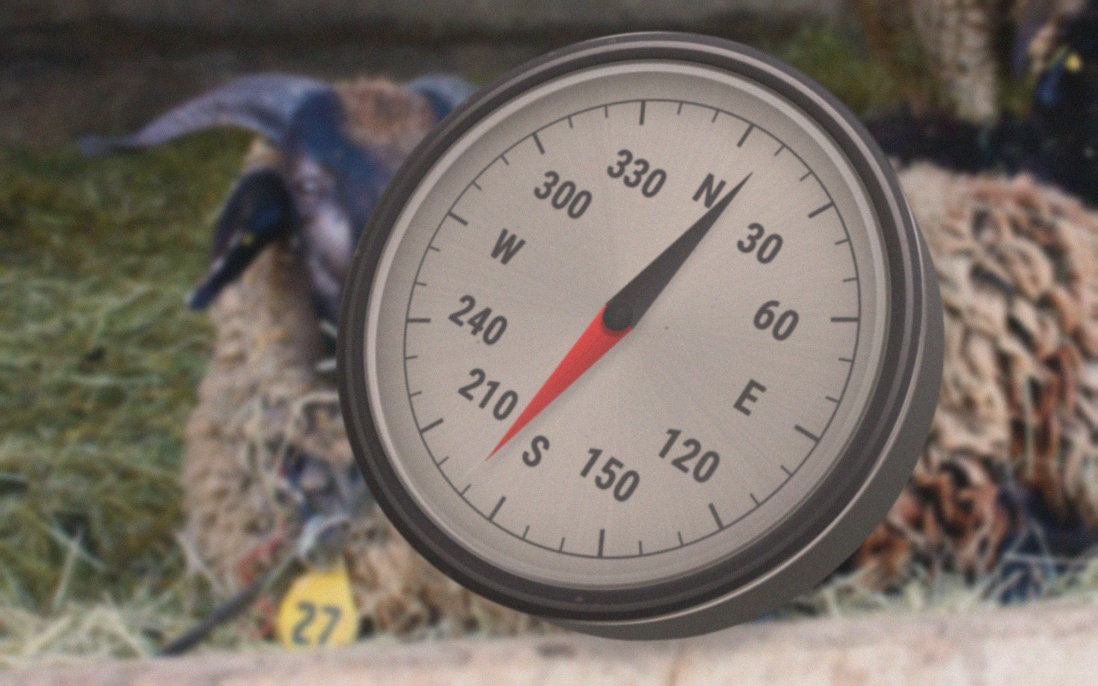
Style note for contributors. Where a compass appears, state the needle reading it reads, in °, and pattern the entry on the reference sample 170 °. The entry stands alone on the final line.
190 °
